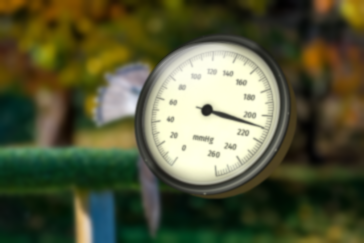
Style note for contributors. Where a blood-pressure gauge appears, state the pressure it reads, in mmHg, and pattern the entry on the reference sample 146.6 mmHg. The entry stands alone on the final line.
210 mmHg
